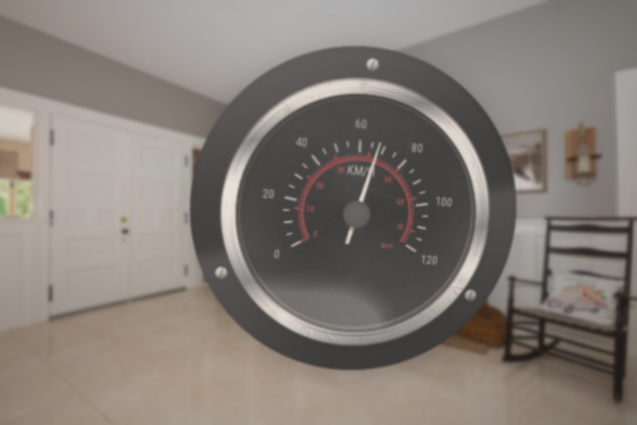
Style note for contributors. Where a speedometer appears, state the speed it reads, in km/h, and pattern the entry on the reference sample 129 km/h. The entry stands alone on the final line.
67.5 km/h
